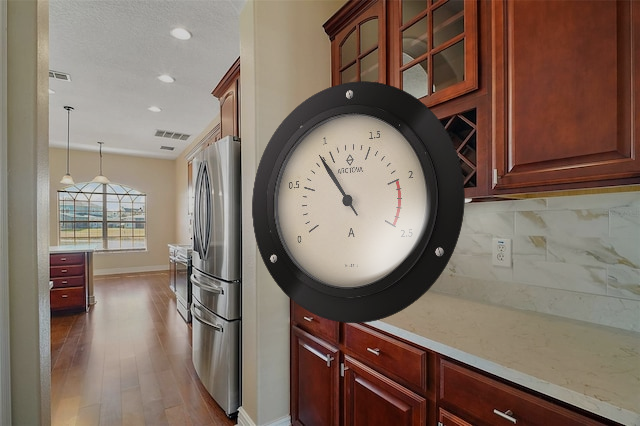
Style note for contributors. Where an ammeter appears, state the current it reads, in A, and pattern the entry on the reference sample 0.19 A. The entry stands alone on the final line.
0.9 A
